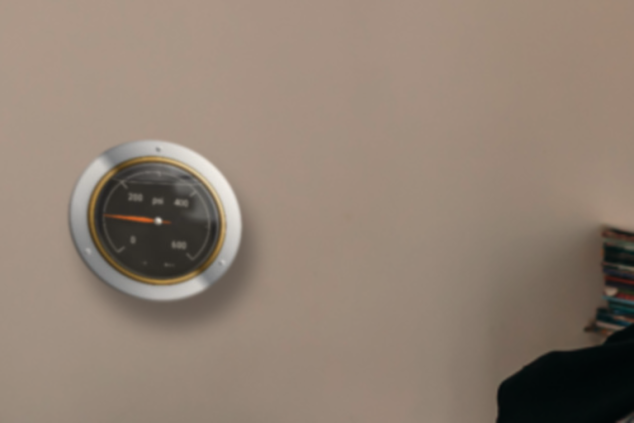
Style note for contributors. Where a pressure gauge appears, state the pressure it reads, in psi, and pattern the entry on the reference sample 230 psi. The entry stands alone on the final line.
100 psi
